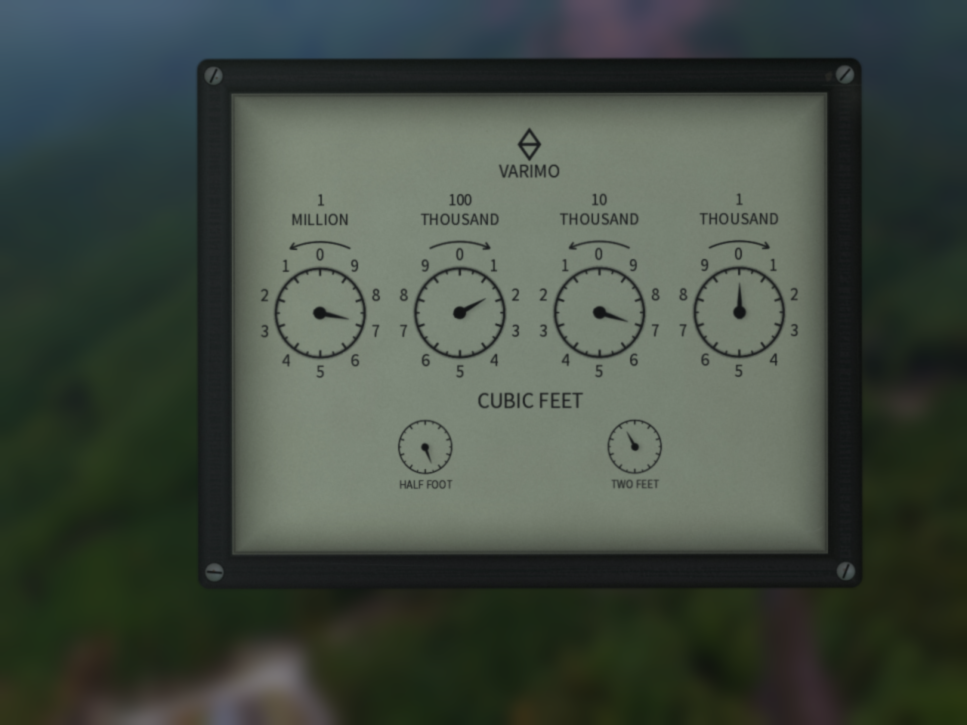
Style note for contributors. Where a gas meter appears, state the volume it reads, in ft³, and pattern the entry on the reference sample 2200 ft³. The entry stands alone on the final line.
717000 ft³
